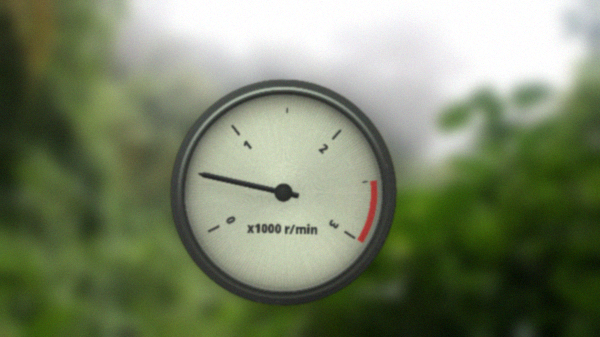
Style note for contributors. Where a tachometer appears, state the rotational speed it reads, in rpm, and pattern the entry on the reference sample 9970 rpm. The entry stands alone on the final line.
500 rpm
